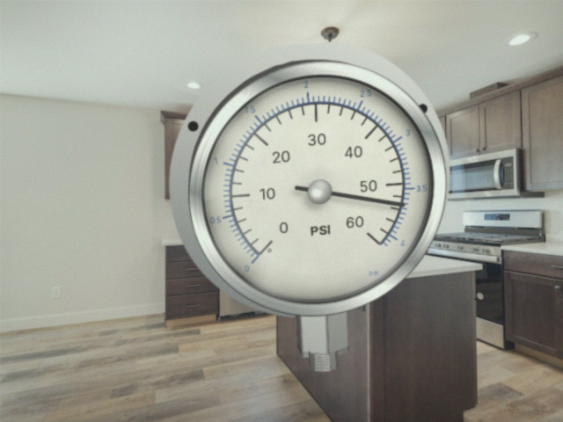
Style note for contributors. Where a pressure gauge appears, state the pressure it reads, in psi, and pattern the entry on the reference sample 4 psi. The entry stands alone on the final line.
53 psi
